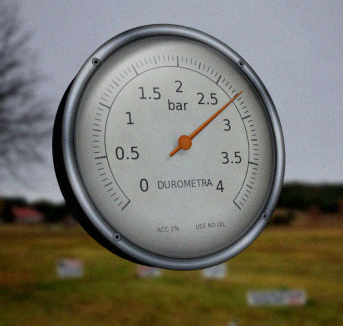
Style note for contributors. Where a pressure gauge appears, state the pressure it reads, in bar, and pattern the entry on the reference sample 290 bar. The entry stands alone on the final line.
2.75 bar
